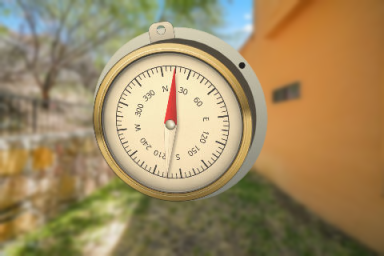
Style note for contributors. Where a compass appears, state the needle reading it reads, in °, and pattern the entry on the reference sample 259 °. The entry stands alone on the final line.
15 °
